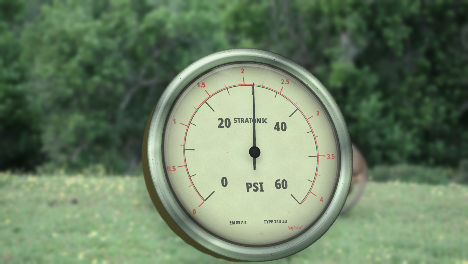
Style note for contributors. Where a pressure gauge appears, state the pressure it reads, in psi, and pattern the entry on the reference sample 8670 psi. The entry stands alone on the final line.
30 psi
